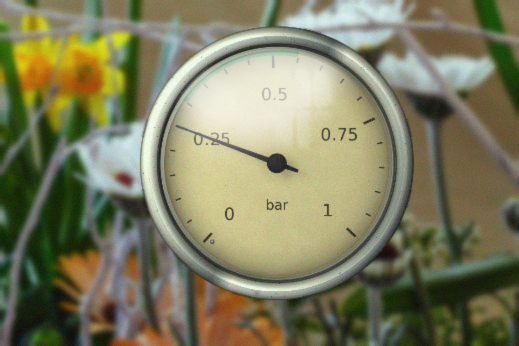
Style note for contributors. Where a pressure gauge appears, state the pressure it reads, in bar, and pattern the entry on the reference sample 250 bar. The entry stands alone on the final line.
0.25 bar
